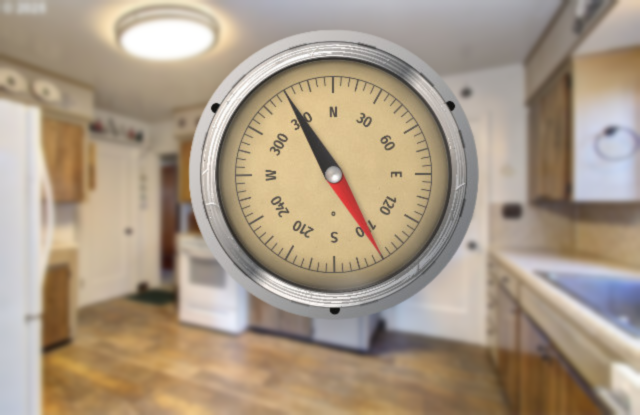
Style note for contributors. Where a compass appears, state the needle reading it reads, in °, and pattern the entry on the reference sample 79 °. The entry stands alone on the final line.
150 °
